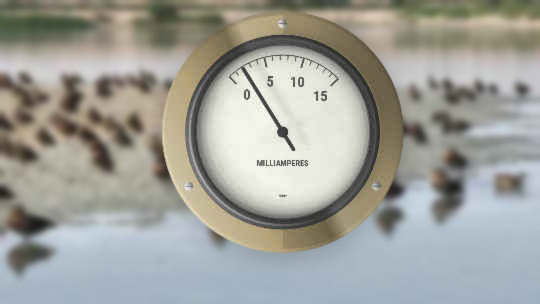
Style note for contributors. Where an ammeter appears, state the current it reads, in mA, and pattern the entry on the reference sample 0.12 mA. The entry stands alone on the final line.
2 mA
